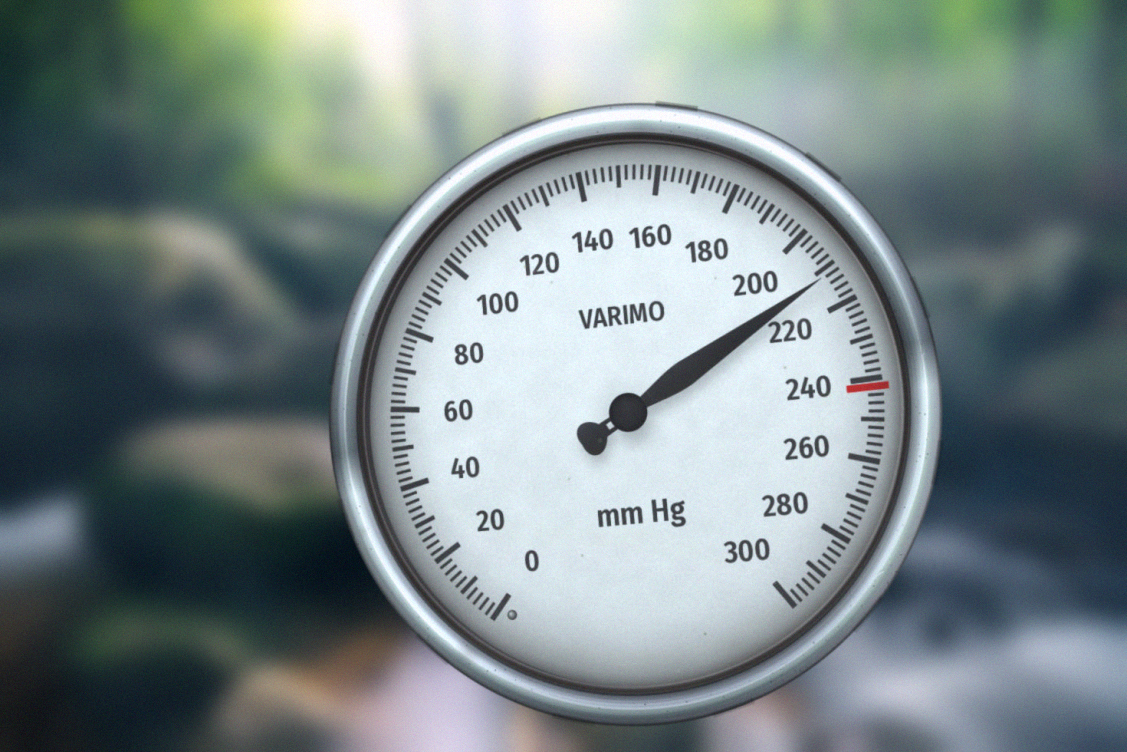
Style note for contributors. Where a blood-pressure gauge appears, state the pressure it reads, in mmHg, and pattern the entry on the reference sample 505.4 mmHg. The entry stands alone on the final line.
212 mmHg
